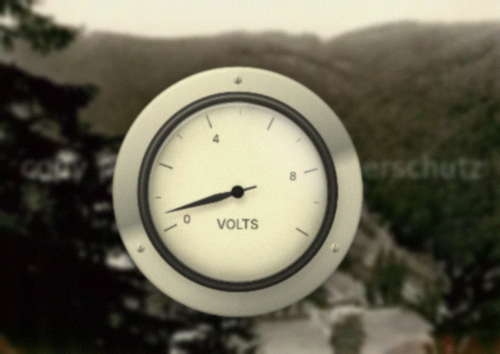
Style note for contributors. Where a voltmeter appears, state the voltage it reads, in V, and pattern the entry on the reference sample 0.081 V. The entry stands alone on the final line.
0.5 V
